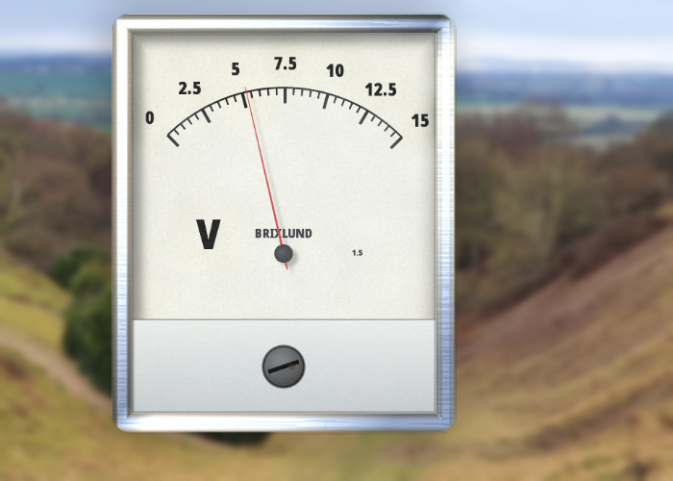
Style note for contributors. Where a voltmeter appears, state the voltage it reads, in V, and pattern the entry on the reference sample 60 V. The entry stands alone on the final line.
5.25 V
